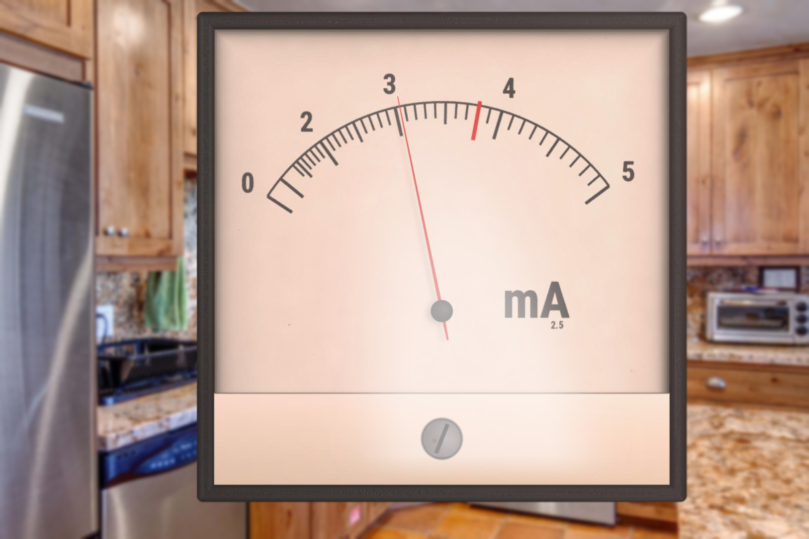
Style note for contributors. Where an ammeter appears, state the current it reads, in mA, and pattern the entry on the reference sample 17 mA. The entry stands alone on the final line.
3.05 mA
